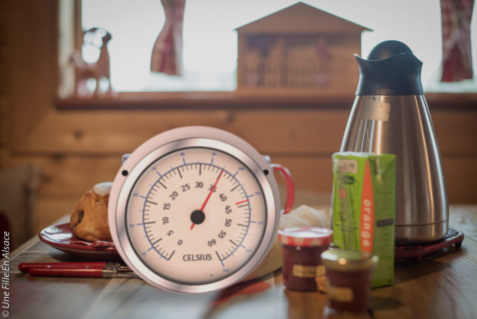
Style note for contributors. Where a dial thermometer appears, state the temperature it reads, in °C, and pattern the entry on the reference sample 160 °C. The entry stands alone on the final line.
35 °C
